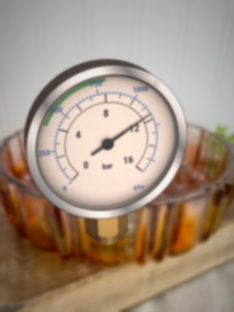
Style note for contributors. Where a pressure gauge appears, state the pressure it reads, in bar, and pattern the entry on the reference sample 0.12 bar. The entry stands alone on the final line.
11.5 bar
